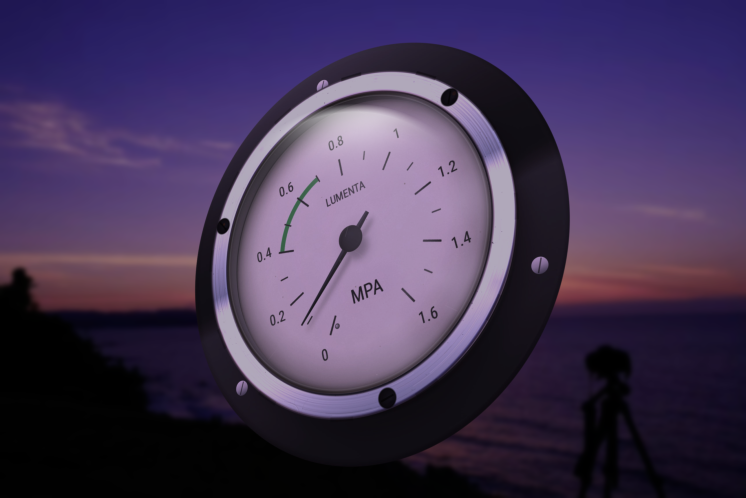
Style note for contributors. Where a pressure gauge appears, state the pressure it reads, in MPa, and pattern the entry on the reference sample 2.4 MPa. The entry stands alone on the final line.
0.1 MPa
